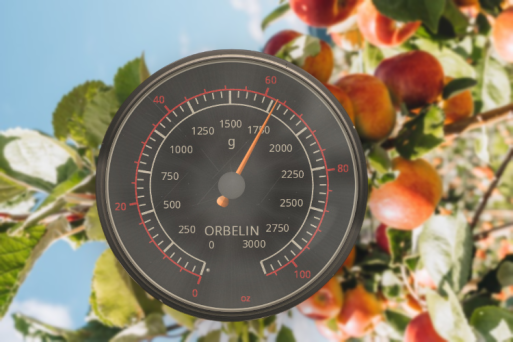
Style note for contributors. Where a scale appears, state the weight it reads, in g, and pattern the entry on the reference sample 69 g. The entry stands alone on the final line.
1775 g
